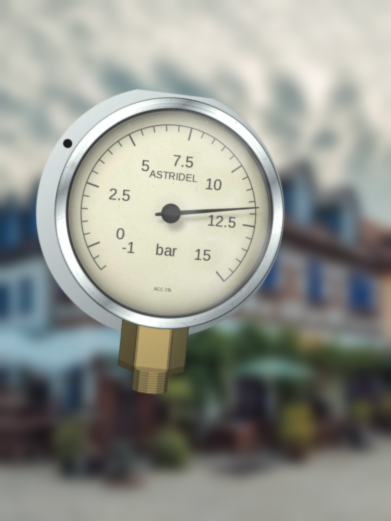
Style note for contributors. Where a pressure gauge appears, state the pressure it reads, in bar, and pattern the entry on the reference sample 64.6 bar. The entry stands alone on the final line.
11.75 bar
